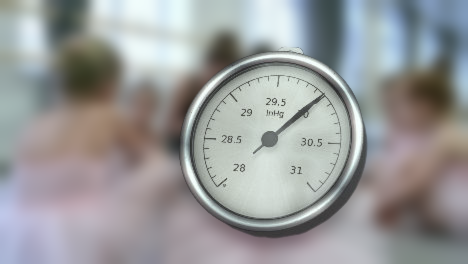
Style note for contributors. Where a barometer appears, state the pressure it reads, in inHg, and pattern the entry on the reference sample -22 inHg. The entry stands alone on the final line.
30 inHg
